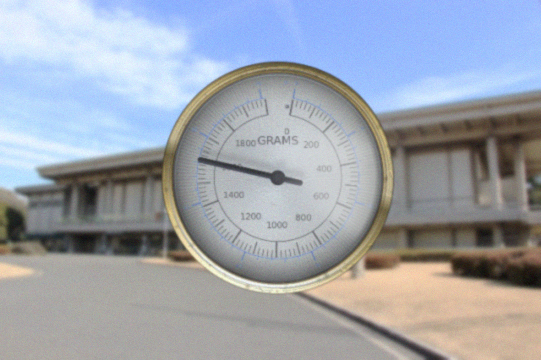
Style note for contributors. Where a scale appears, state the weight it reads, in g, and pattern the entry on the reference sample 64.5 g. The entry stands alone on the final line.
1600 g
